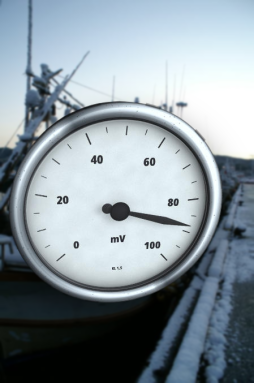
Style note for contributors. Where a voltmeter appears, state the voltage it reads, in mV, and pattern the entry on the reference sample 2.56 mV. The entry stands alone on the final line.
87.5 mV
